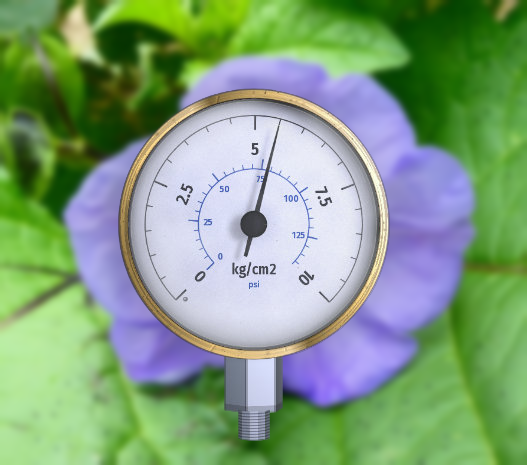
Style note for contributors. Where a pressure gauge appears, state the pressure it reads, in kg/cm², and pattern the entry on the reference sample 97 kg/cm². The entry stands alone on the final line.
5.5 kg/cm²
